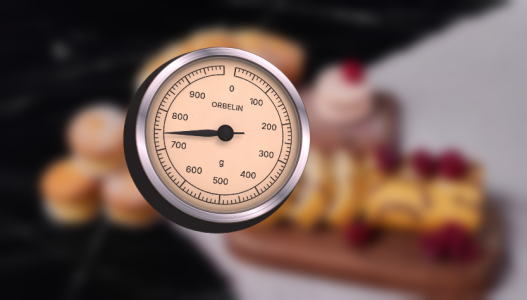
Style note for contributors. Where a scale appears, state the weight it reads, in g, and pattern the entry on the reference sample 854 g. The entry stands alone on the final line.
740 g
